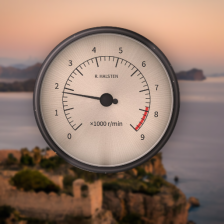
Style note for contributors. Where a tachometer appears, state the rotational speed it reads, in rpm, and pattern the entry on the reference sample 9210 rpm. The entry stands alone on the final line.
1800 rpm
